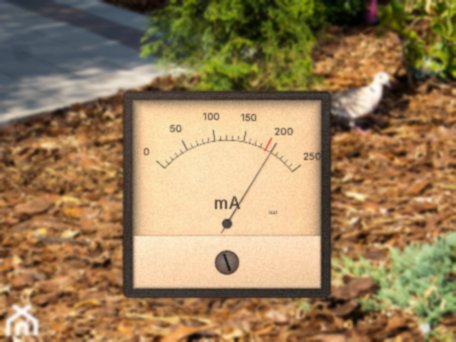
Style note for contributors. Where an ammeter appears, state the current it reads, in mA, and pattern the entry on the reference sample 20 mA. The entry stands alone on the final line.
200 mA
